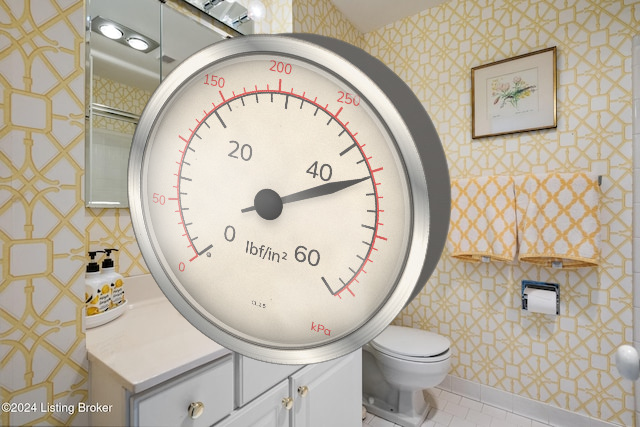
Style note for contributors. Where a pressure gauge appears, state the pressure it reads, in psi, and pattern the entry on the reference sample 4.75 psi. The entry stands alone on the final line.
44 psi
